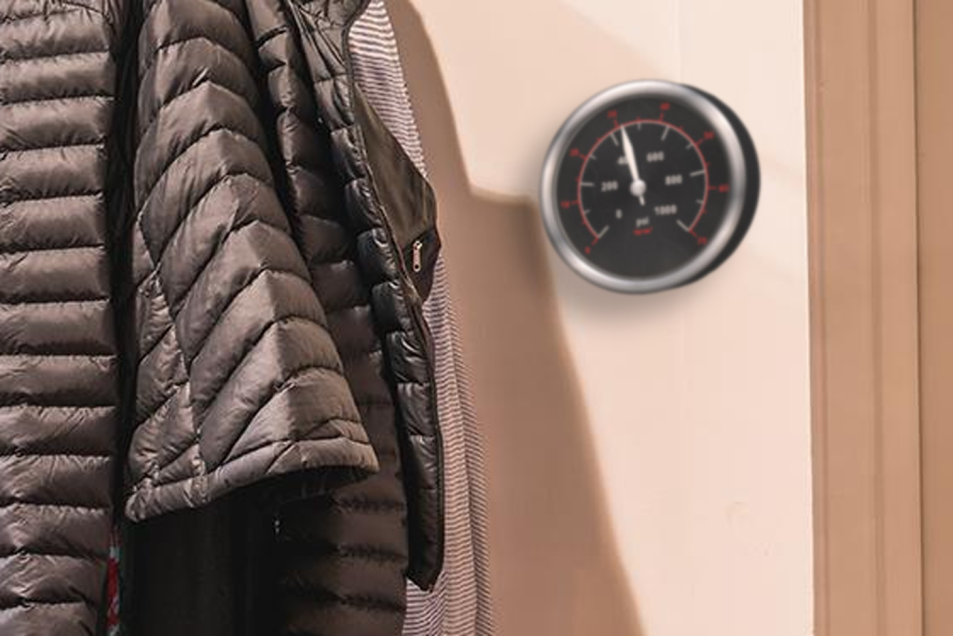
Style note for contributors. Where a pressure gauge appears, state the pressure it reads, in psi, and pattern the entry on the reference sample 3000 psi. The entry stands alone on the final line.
450 psi
